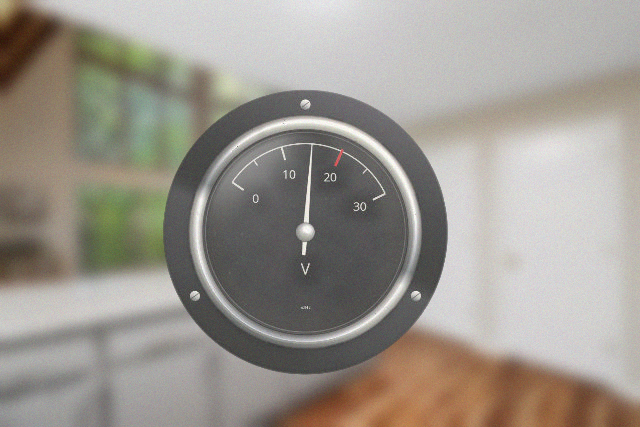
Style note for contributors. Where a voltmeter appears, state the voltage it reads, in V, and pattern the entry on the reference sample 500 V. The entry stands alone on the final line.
15 V
